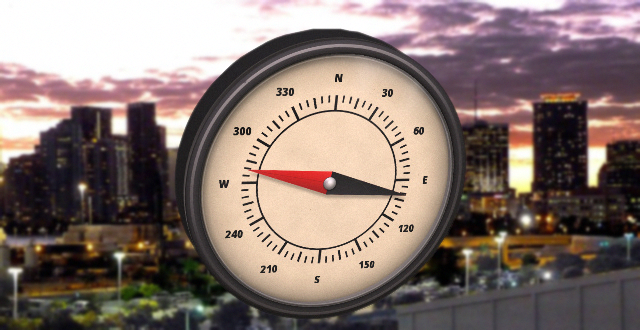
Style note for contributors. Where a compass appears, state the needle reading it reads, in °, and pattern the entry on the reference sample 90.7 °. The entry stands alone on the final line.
280 °
